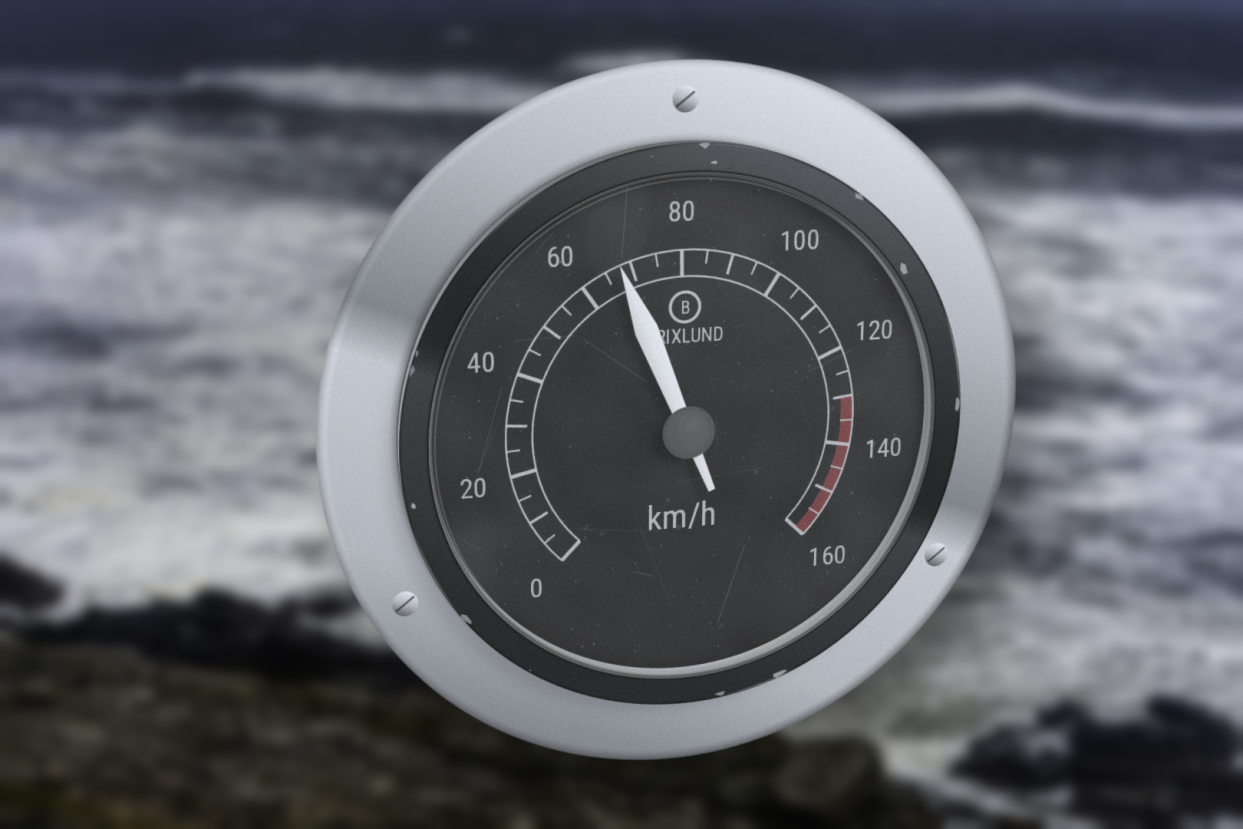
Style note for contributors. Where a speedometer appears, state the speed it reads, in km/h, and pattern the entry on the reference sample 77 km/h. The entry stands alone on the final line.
67.5 km/h
